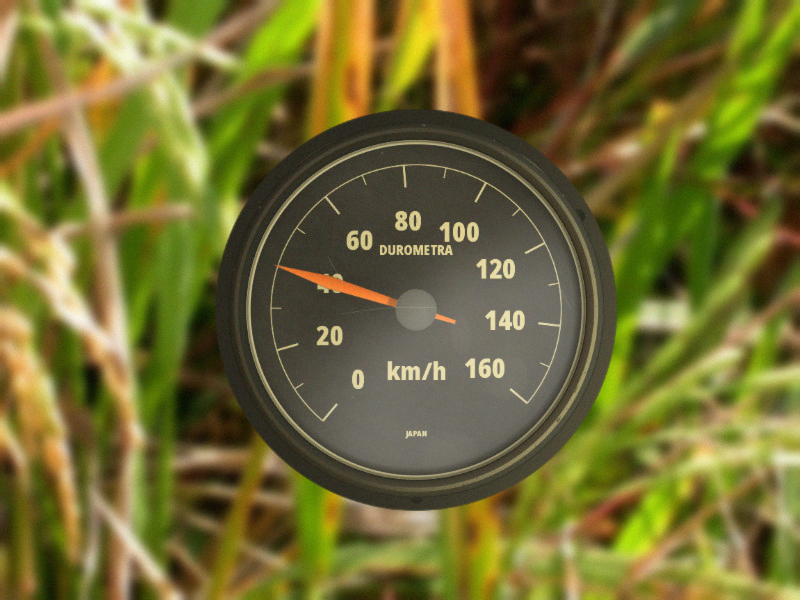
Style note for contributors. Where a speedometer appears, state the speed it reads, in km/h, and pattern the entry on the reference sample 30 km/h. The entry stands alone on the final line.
40 km/h
